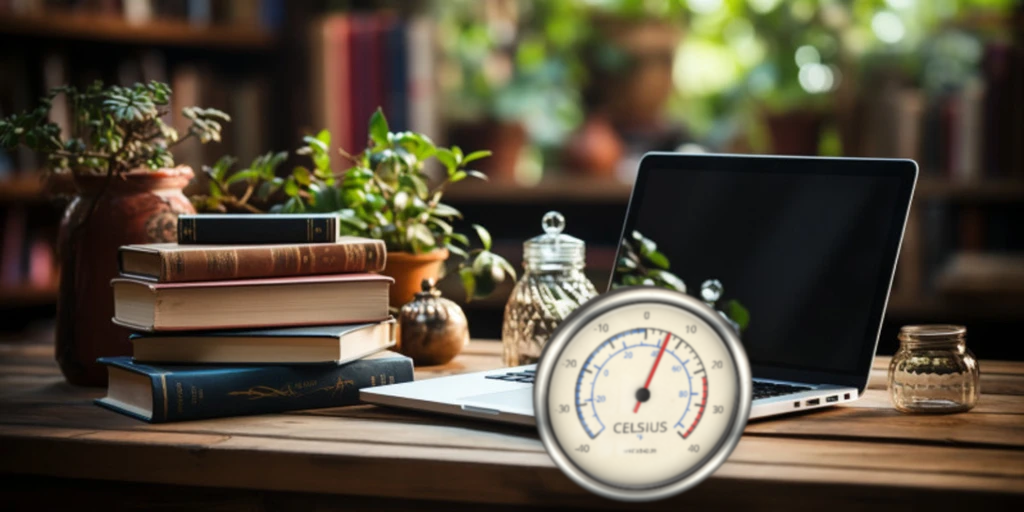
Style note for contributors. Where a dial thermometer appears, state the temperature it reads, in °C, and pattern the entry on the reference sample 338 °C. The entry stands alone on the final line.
6 °C
